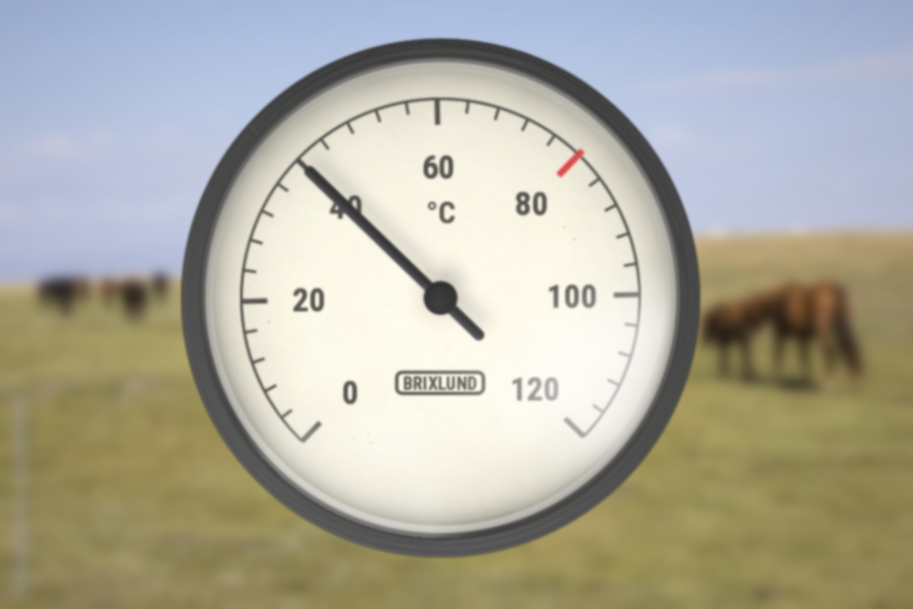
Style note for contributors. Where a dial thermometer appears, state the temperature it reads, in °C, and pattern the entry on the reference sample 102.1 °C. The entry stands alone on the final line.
40 °C
